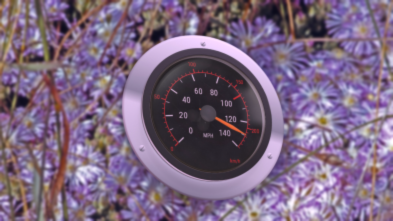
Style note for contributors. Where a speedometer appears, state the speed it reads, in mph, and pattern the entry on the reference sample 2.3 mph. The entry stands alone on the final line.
130 mph
